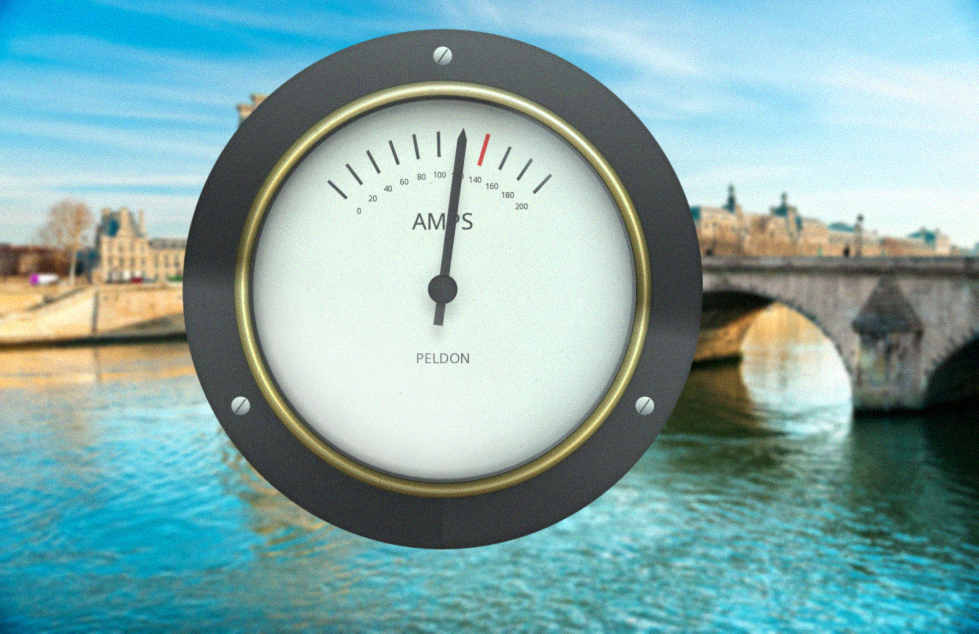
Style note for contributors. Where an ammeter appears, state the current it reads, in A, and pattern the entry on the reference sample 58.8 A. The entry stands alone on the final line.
120 A
